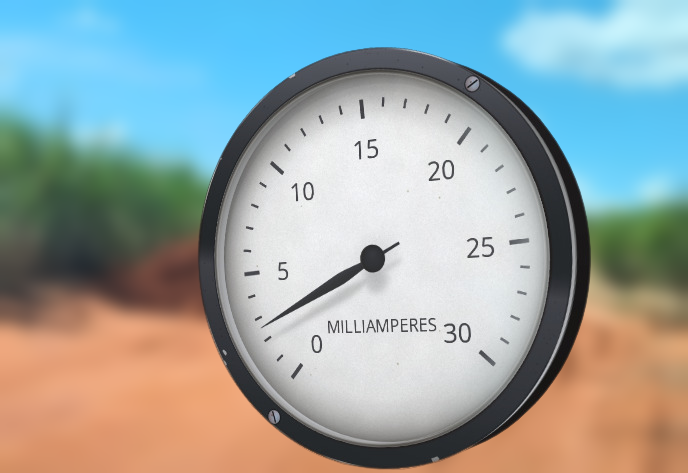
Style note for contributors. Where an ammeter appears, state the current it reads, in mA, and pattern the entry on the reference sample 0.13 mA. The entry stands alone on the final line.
2.5 mA
